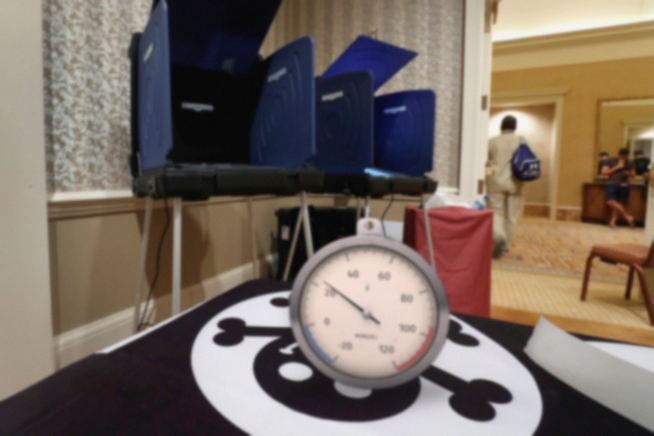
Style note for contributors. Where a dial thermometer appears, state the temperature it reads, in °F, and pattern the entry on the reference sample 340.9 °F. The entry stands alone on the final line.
24 °F
